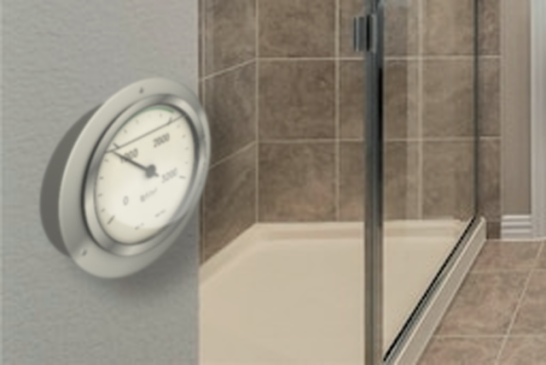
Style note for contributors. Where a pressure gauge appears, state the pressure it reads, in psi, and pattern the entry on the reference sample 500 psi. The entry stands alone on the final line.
900 psi
